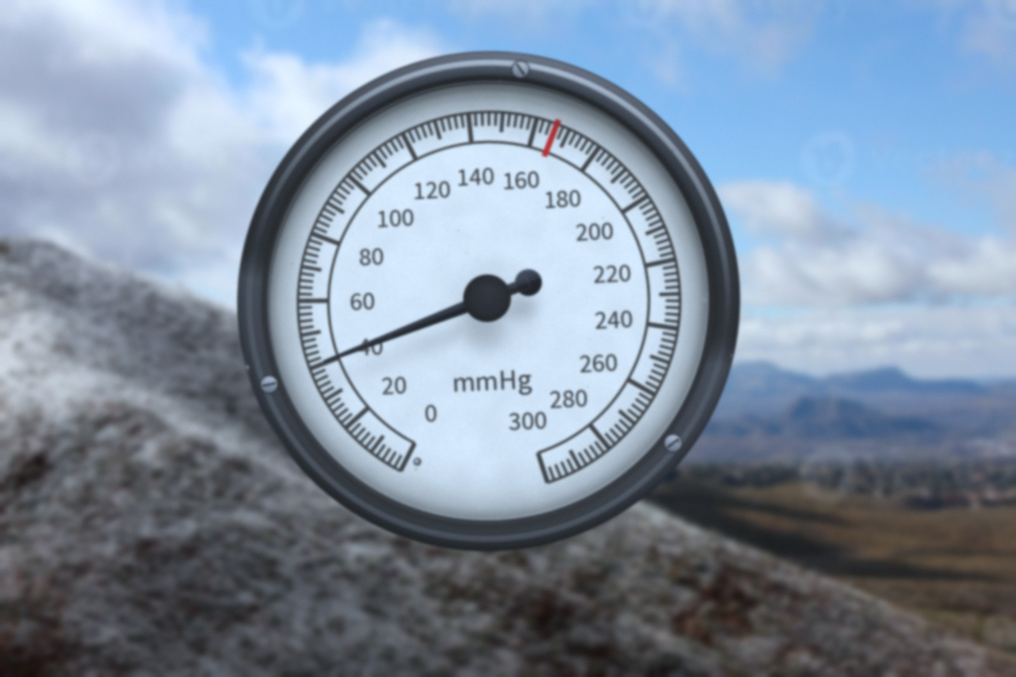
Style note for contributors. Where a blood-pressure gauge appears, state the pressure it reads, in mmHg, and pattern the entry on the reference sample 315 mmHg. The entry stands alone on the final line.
40 mmHg
